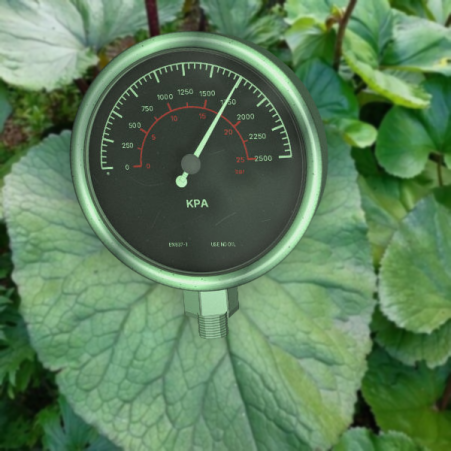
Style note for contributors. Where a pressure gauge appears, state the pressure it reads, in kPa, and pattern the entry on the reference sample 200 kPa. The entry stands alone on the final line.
1750 kPa
